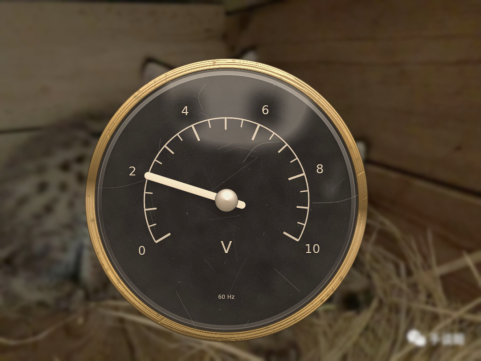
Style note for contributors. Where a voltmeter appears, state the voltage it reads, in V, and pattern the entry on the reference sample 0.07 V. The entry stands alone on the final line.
2 V
